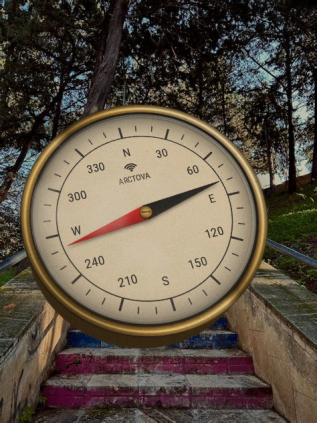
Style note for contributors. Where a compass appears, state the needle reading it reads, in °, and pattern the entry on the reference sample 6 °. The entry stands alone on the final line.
260 °
